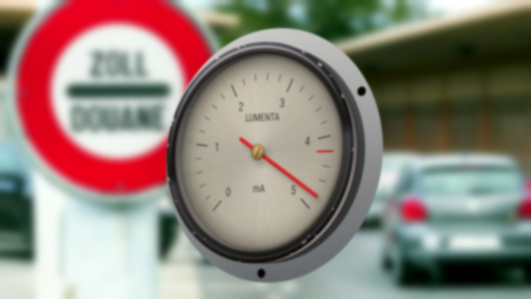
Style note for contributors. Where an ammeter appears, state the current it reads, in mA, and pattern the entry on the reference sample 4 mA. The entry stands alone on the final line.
4.8 mA
